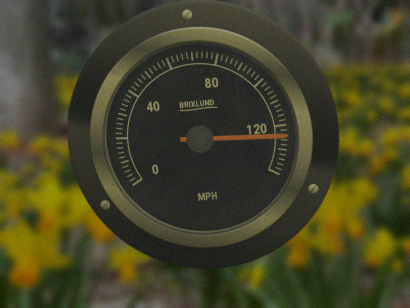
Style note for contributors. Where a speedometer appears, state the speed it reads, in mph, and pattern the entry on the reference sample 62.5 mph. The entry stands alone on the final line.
124 mph
